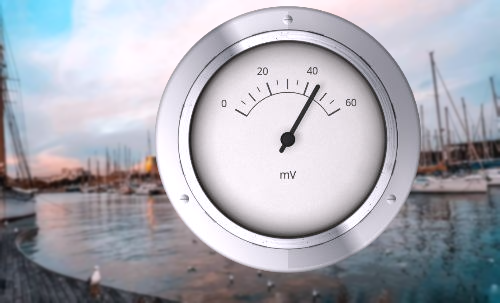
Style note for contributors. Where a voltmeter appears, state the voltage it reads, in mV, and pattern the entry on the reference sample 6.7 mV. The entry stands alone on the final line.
45 mV
